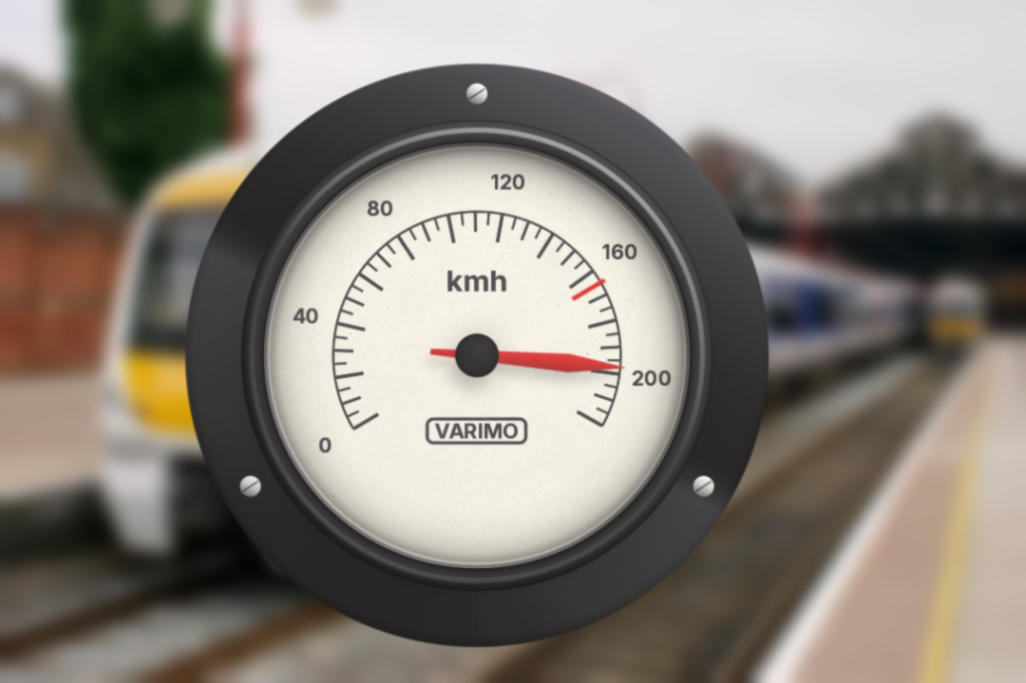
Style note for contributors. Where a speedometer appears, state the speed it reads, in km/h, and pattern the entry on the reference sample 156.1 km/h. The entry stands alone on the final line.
197.5 km/h
